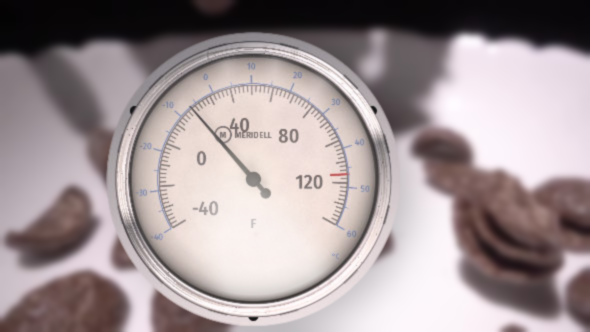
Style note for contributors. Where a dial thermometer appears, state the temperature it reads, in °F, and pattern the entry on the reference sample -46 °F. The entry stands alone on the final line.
20 °F
